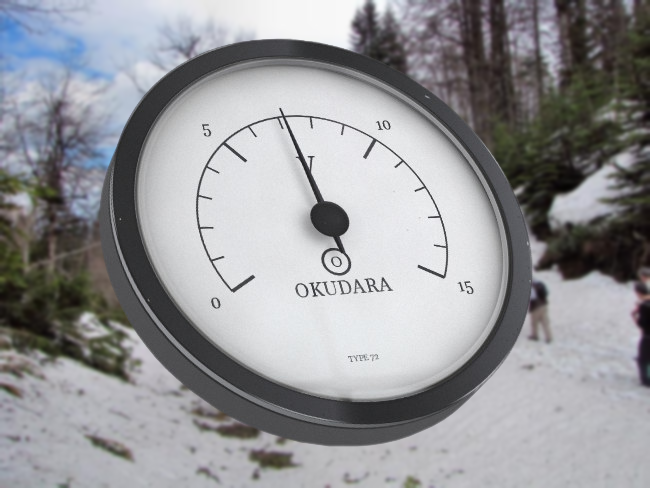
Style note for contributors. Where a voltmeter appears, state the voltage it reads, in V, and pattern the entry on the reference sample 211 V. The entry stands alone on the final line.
7 V
